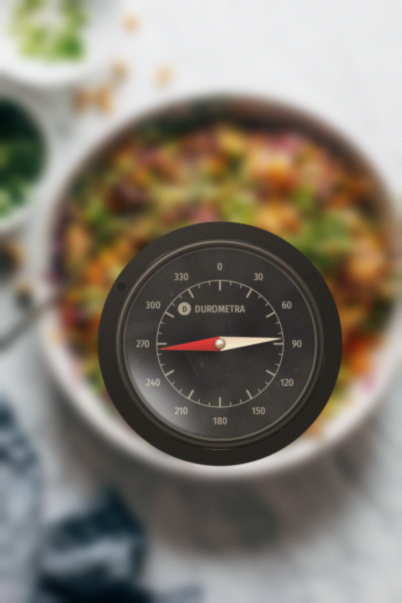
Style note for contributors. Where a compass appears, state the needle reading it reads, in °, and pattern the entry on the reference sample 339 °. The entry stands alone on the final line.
265 °
